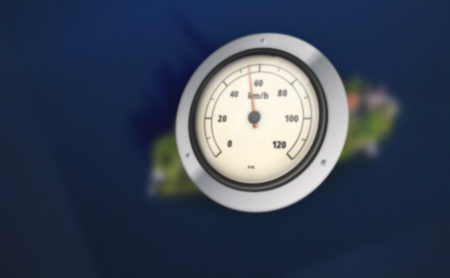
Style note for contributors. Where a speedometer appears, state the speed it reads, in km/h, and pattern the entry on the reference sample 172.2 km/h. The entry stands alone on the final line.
55 km/h
